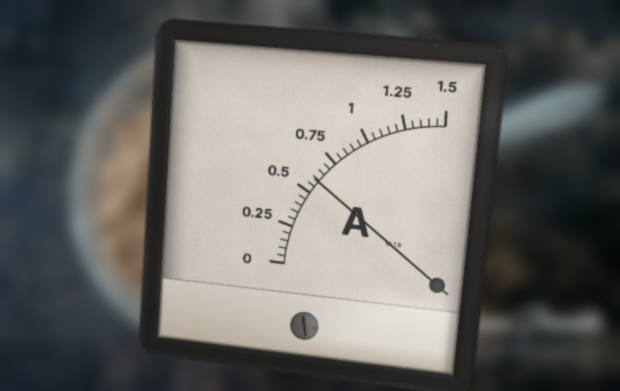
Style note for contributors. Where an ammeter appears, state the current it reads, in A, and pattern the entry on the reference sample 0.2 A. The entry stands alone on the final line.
0.6 A
